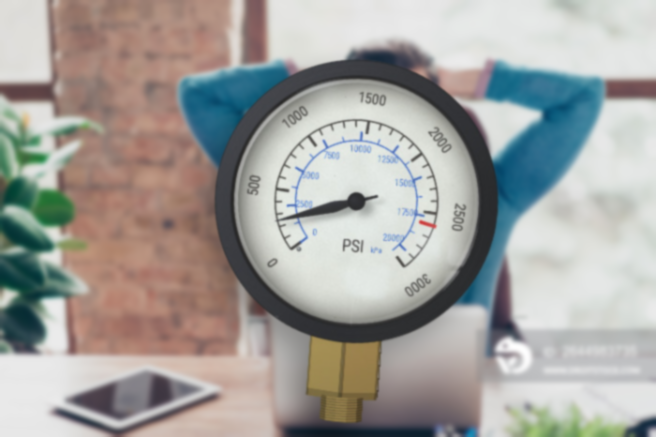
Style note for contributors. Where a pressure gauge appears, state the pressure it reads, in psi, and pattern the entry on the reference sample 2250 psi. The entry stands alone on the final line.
250 psi
